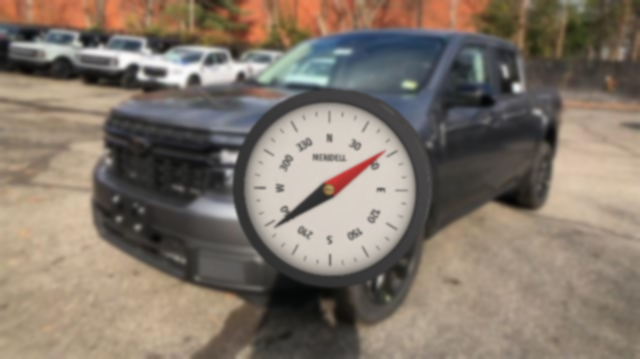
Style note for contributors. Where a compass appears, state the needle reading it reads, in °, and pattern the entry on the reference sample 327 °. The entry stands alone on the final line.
55 °
